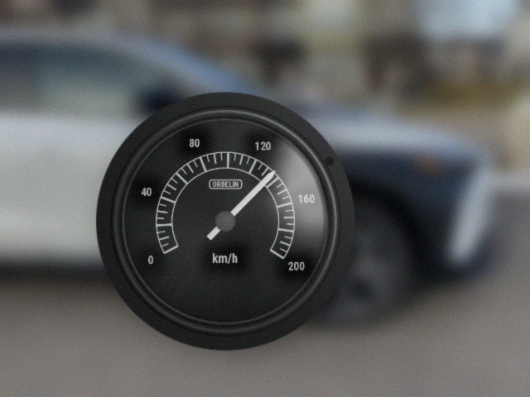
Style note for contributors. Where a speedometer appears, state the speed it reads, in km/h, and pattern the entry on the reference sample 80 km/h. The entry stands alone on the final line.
135 km/h
